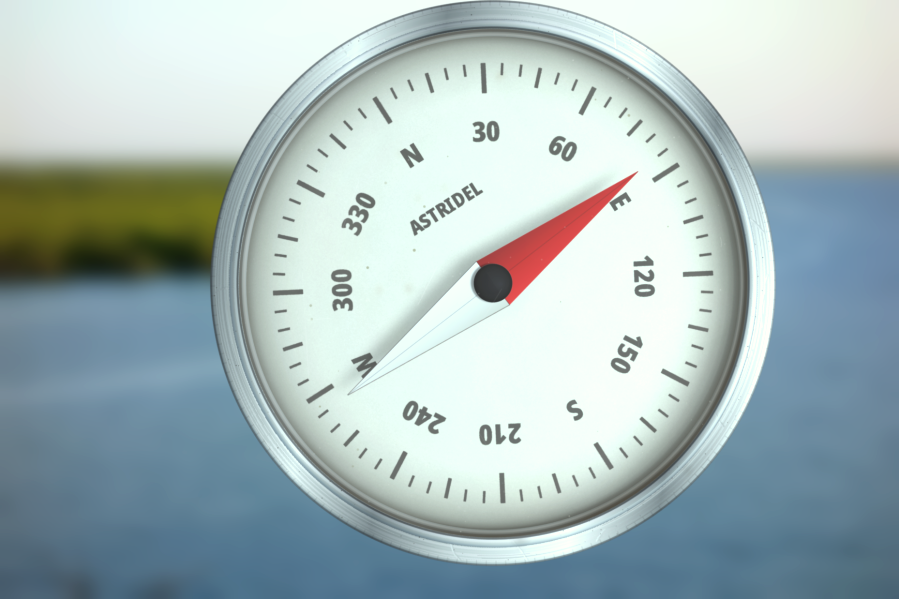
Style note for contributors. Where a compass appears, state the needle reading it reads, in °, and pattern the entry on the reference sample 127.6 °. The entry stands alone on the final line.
85 °
